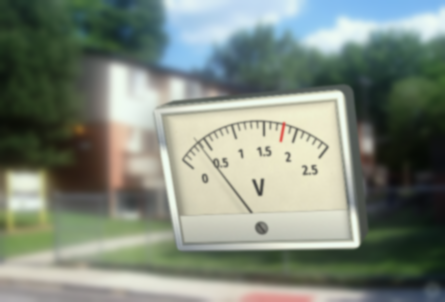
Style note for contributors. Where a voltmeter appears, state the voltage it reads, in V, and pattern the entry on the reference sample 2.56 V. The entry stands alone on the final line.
0.4 V
